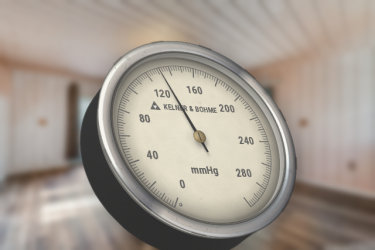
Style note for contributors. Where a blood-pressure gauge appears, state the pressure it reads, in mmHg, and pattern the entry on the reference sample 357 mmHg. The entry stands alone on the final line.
130 mmHg
